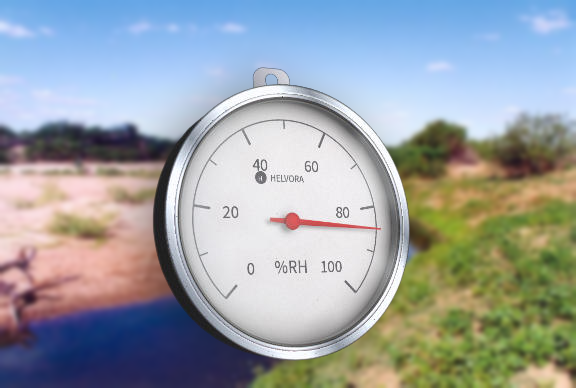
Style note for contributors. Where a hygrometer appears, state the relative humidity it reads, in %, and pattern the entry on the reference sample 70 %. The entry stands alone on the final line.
85 %
